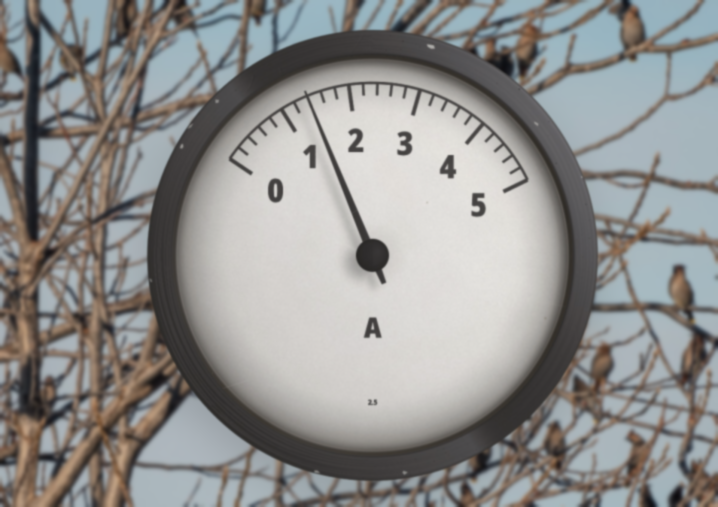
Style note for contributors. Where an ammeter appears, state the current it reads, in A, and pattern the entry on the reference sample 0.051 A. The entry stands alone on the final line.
1.4 A
